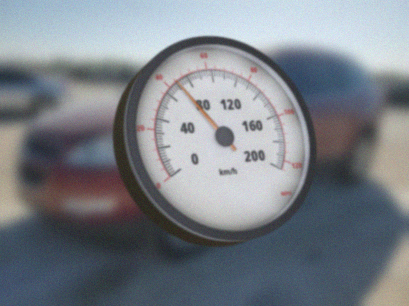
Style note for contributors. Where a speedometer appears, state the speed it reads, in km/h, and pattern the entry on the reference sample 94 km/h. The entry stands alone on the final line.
70 km/h
